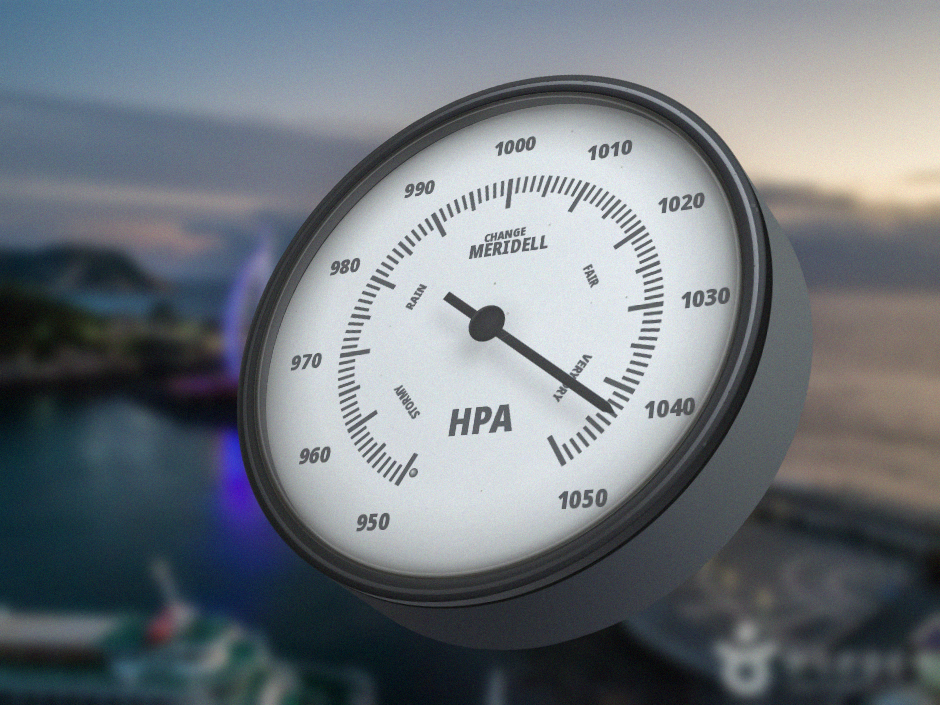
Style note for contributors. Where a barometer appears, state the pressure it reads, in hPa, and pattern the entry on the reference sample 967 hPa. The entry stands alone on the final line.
1043 hPa
